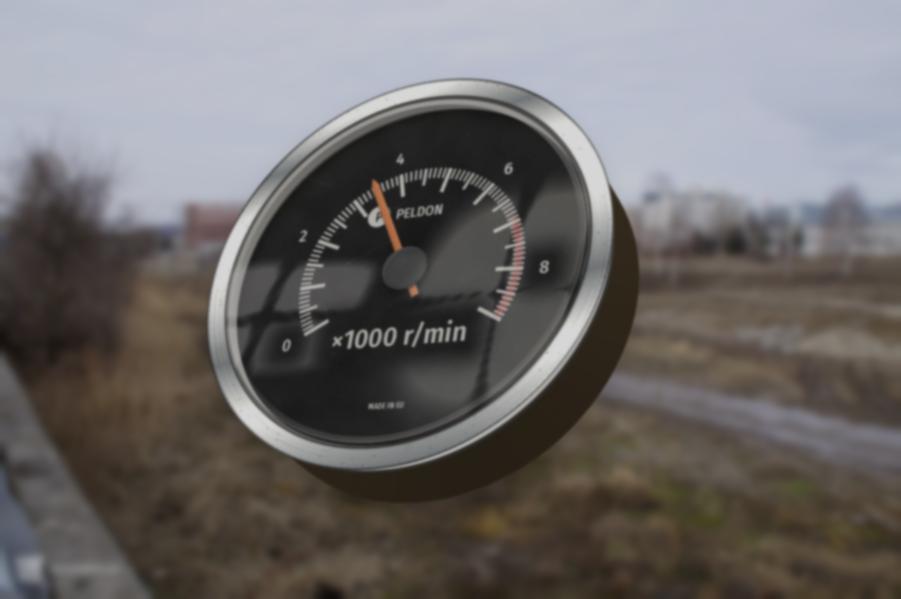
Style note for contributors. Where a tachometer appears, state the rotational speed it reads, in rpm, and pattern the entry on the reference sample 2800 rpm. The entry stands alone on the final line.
3500 rpm
